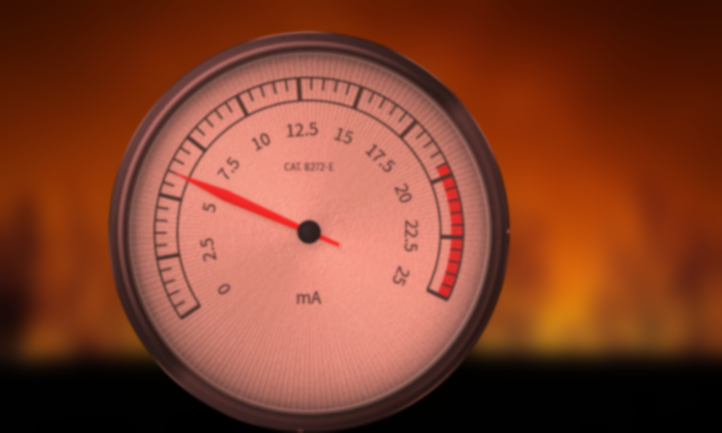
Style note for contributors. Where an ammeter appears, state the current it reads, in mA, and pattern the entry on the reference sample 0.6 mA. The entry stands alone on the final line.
6 mA
